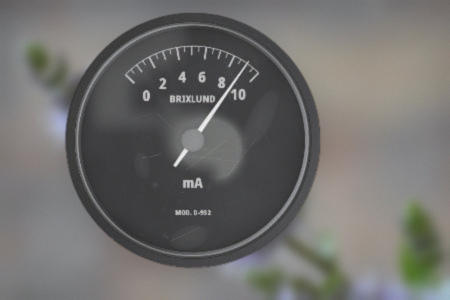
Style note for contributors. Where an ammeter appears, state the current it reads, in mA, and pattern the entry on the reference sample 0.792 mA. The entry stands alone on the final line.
9 mA
